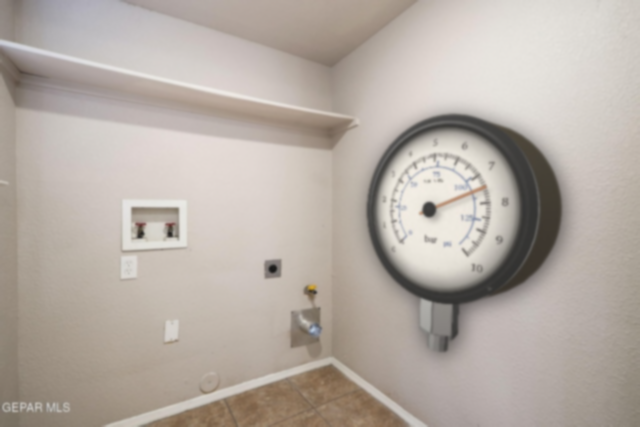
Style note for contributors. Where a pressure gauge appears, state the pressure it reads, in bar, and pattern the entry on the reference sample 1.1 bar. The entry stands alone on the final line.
7.5 bar
